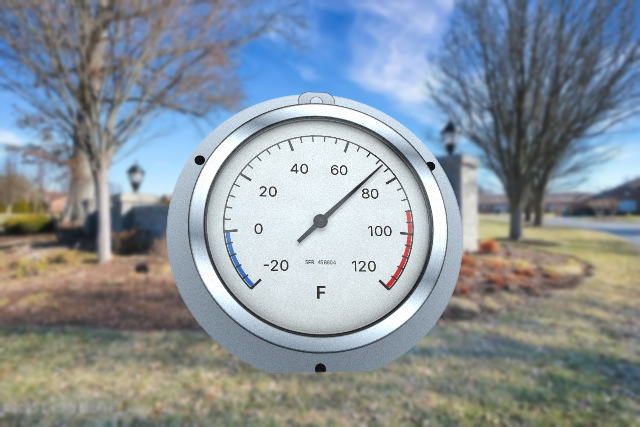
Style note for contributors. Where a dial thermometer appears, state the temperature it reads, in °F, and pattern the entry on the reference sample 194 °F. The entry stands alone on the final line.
74 °F
